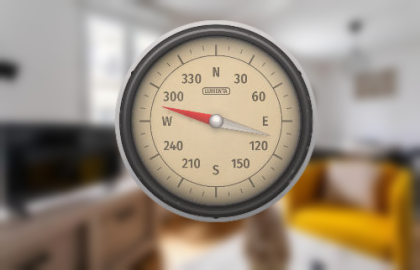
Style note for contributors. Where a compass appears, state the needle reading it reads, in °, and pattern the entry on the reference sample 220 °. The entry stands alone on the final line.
285 °
